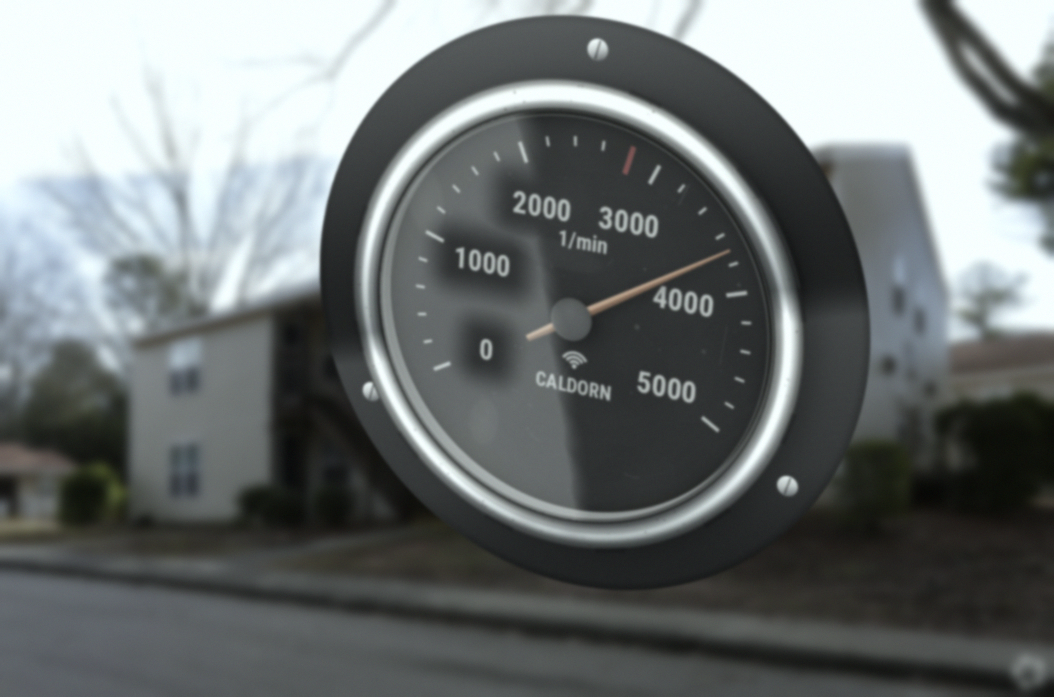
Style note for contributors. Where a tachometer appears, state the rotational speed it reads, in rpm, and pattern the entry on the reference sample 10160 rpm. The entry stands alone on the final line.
3700 rpm
